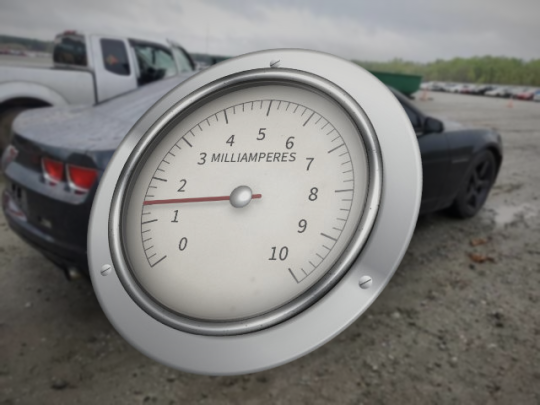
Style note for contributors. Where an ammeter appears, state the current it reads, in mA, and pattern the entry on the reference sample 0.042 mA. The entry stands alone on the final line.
1.4 mA
